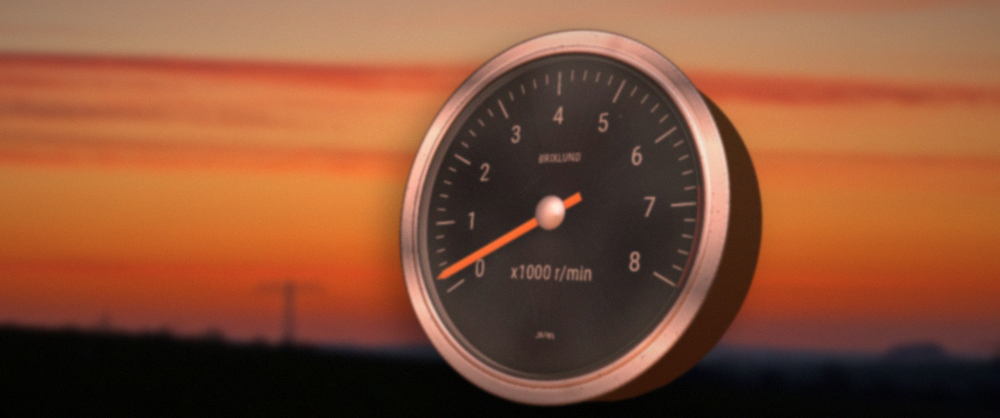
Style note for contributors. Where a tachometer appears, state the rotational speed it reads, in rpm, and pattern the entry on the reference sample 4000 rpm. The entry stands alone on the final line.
200 rpm
